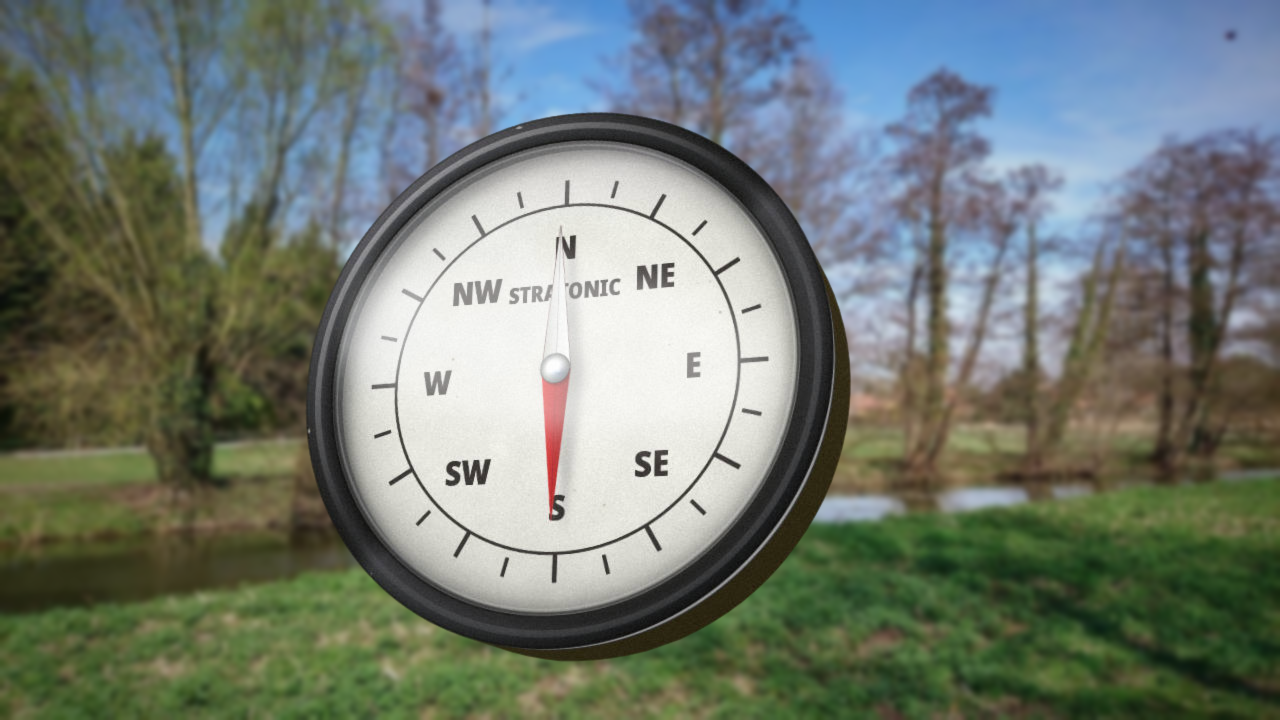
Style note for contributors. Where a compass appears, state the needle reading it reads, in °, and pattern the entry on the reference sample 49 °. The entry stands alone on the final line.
180 °
